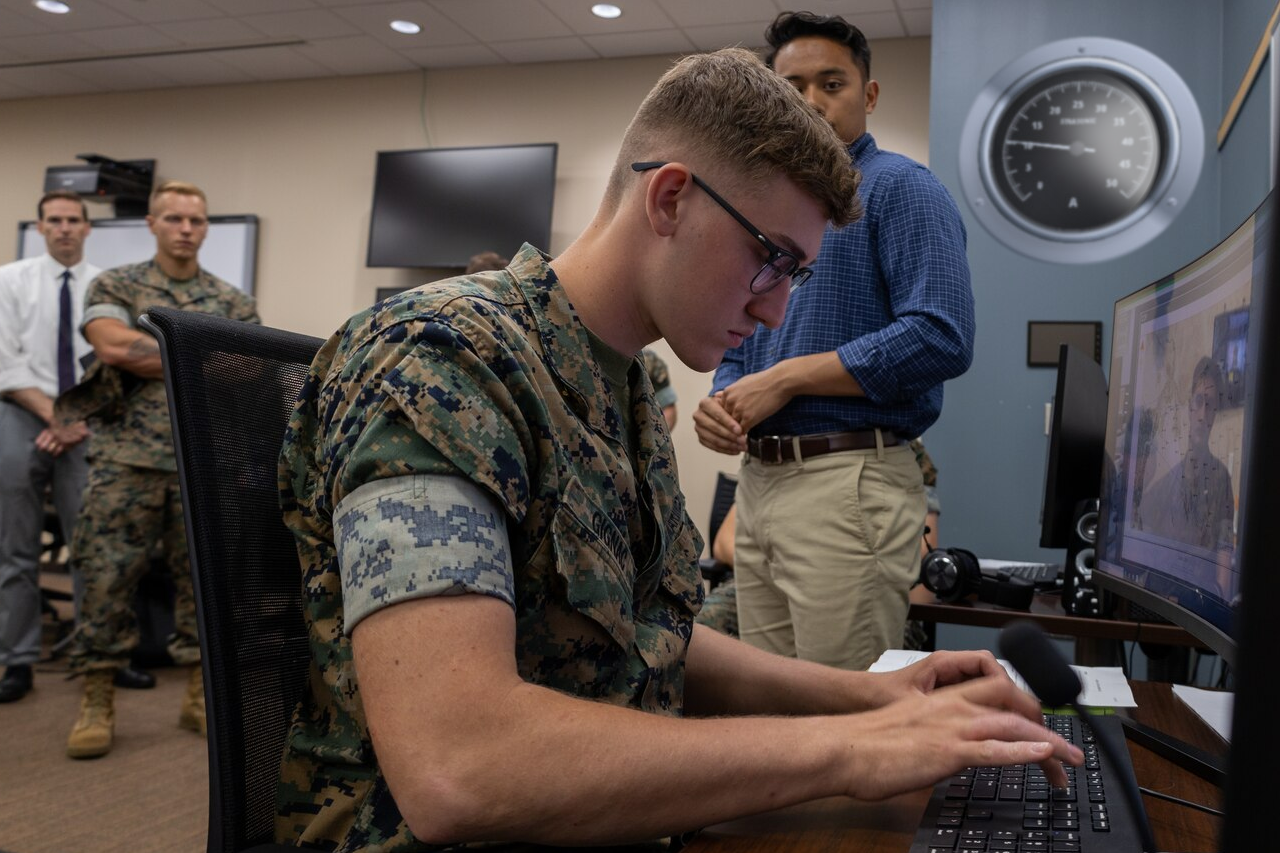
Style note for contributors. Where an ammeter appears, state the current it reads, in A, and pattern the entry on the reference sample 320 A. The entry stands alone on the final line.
10 A
